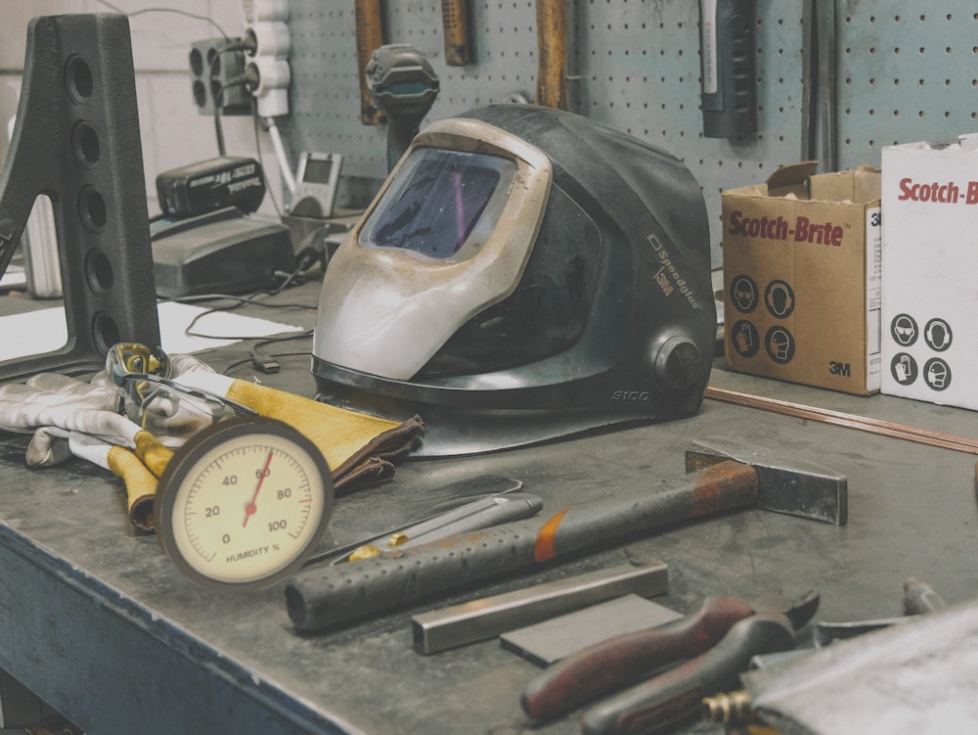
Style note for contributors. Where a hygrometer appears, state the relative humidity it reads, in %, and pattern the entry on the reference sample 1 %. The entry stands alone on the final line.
60 %
